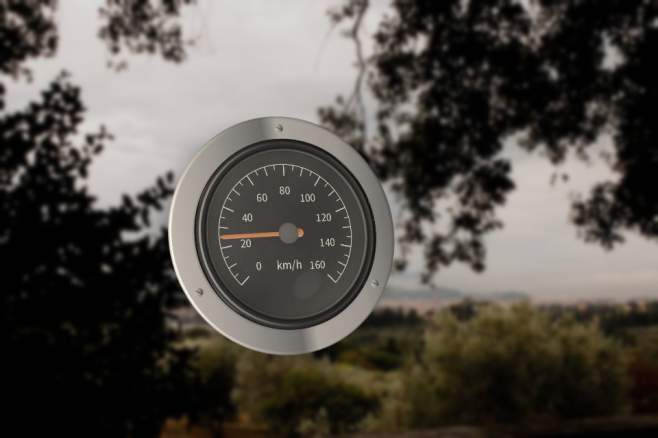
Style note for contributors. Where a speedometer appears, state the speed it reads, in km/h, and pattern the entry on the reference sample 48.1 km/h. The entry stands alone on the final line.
25 km/h
